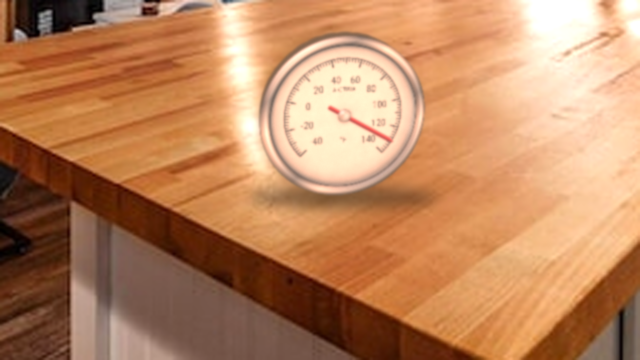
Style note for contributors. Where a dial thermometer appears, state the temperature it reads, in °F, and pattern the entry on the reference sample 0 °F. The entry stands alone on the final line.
130 °F
